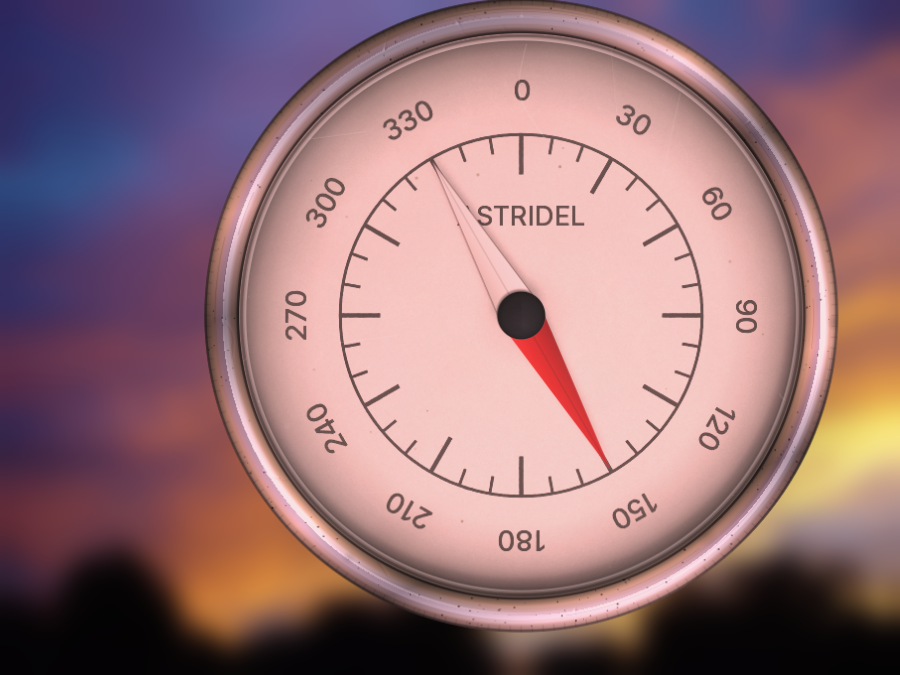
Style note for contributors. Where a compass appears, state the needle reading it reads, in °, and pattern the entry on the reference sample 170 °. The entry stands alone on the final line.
150 °
